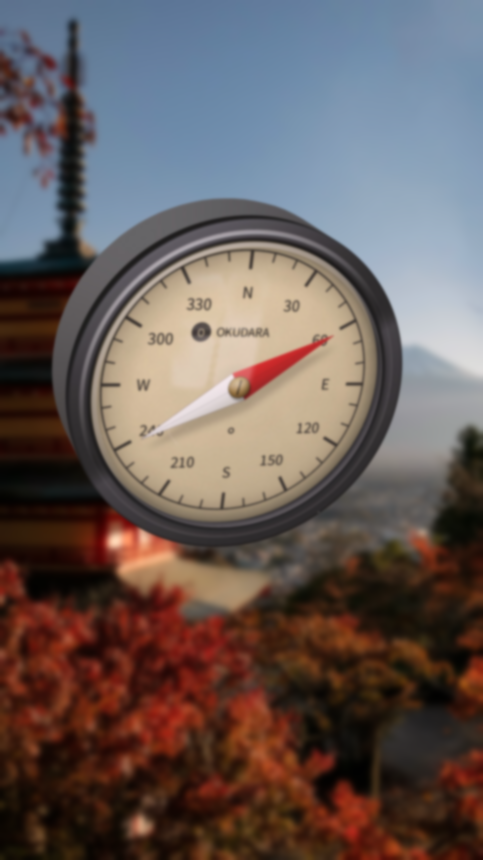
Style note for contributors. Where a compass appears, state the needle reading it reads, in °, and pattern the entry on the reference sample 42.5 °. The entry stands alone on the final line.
60 °
